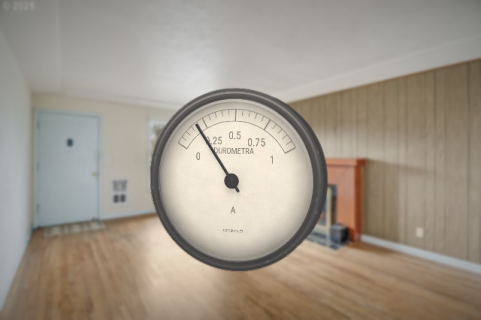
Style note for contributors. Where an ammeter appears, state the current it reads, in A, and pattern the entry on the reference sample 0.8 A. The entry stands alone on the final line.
0.2 A
